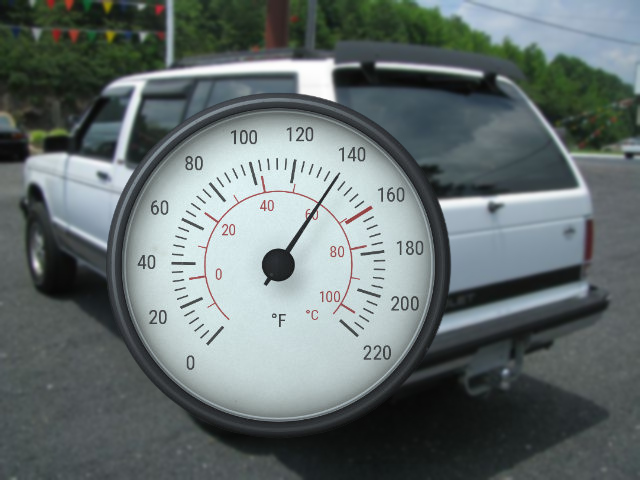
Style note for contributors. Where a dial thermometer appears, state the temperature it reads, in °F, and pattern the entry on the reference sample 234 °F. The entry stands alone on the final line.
140 °F
